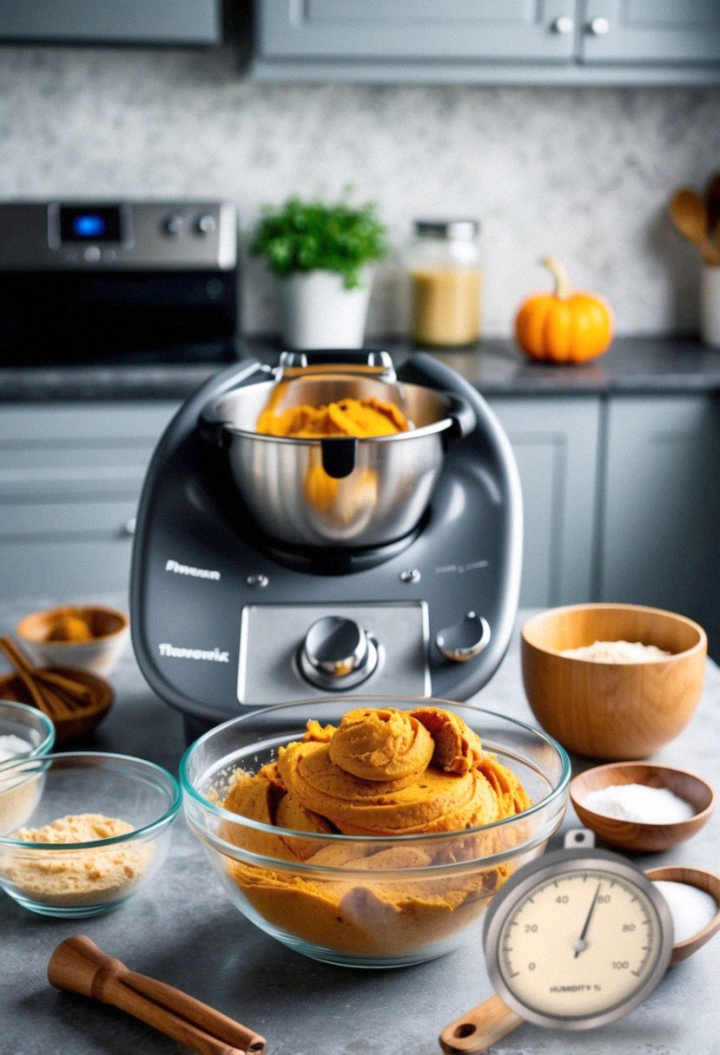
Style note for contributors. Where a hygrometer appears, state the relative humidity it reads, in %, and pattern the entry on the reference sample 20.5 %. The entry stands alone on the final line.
55 %
